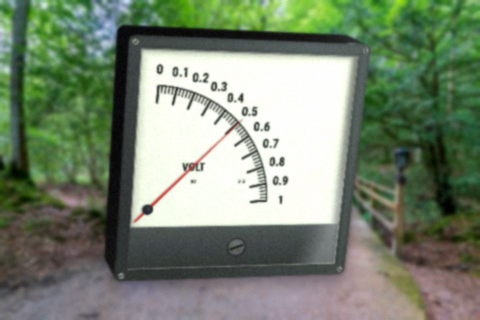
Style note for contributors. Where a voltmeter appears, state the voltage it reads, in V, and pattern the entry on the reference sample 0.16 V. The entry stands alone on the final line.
0.5 V
